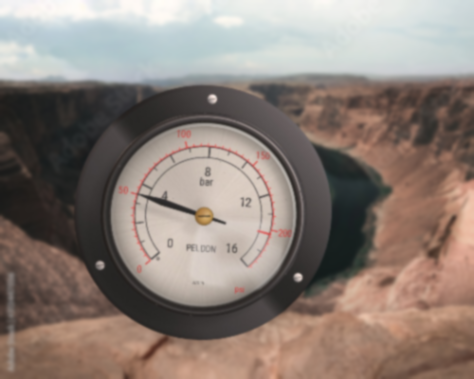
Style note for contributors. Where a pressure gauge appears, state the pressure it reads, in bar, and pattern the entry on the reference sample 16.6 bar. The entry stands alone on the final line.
3.5 bar
